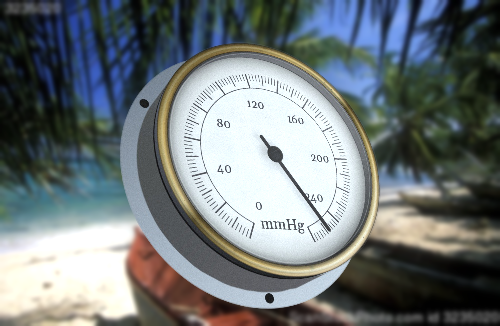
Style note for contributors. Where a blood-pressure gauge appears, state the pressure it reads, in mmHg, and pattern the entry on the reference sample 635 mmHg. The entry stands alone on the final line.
250 mmHg
